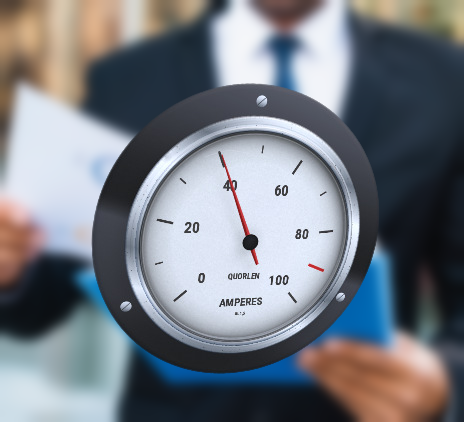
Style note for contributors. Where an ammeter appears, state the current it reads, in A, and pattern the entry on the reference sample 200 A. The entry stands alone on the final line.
40 A
